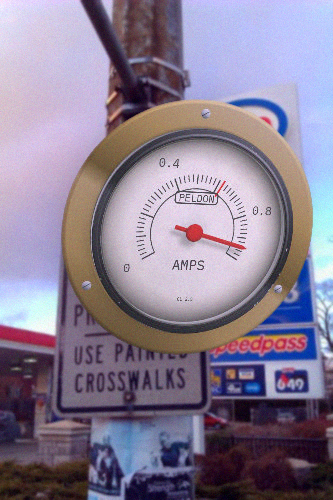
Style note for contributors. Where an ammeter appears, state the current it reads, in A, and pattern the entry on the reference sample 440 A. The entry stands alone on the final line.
0.94 A
